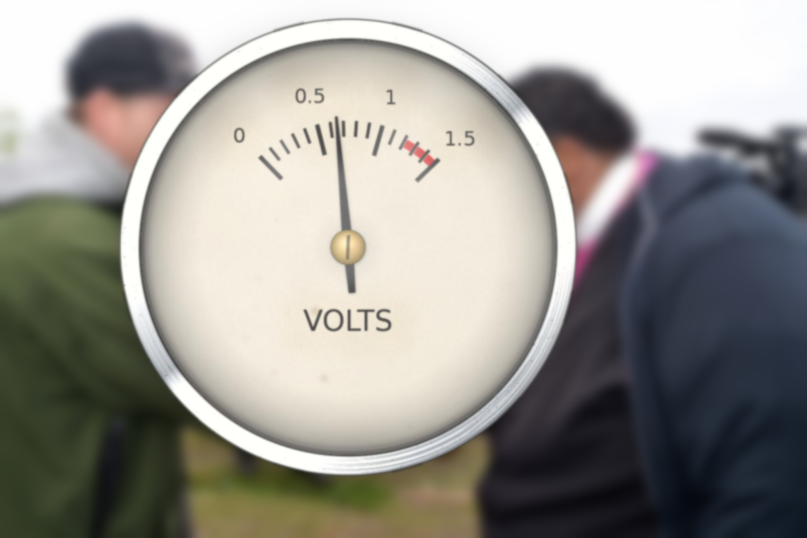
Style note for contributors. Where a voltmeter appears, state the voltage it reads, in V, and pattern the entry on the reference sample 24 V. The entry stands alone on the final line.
0.65 V
